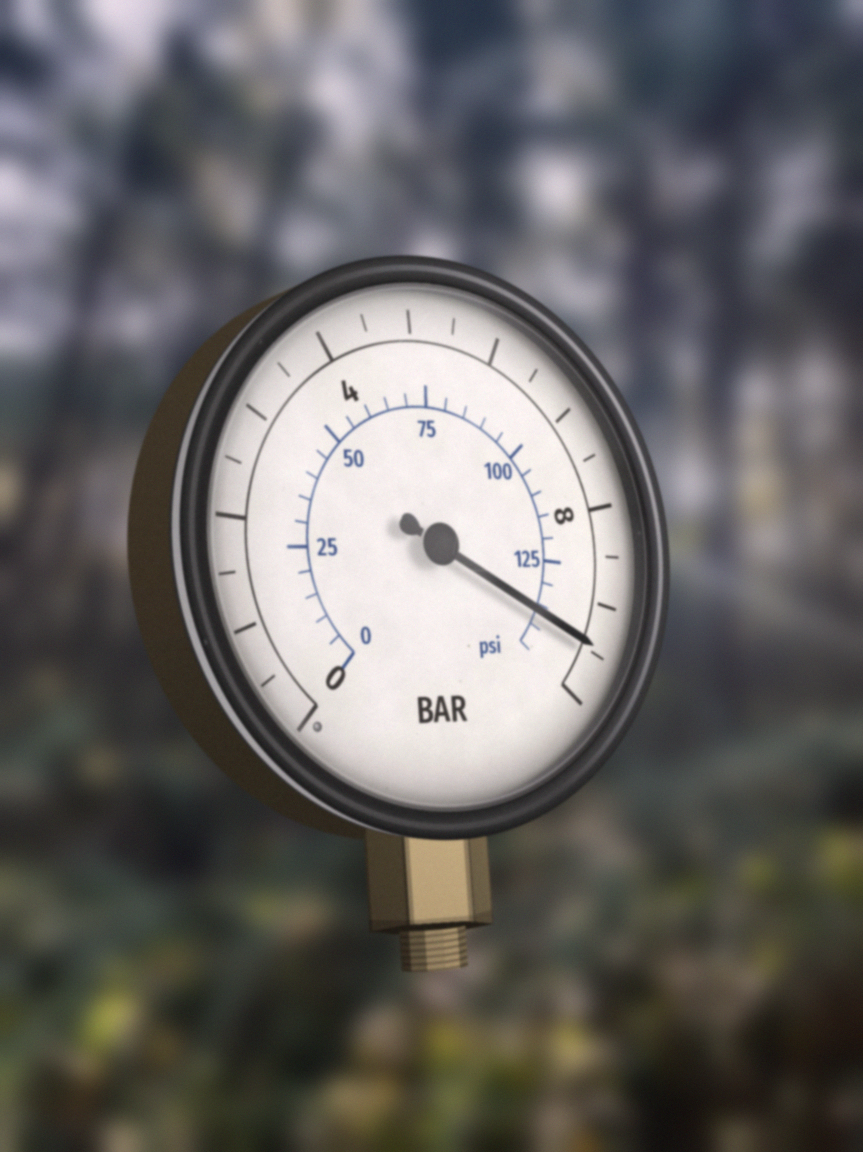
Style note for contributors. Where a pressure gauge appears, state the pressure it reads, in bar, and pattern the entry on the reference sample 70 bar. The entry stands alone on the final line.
9.5 bar
